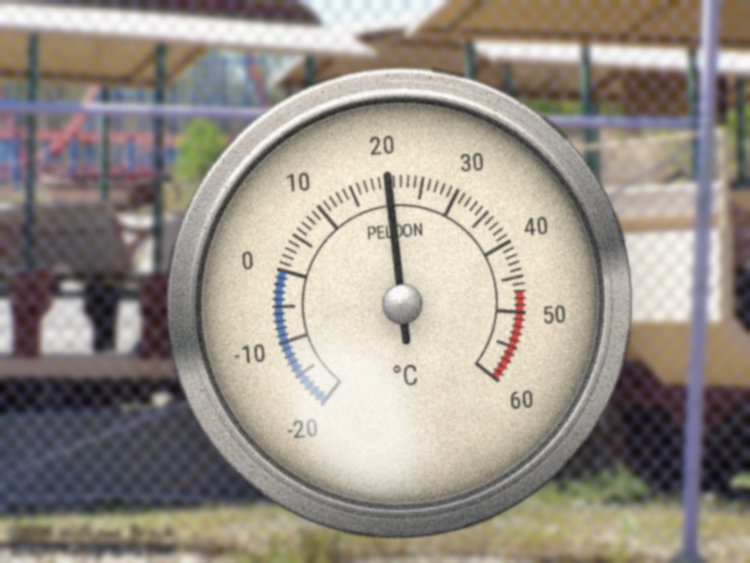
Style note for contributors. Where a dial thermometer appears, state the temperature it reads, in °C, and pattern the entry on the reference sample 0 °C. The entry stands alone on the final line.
20 °C
